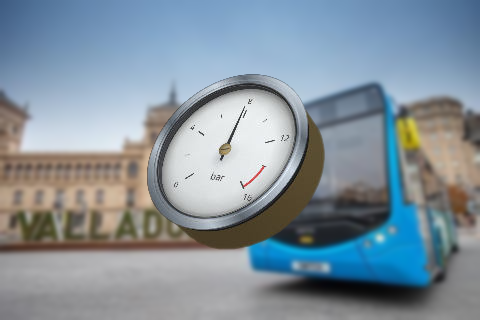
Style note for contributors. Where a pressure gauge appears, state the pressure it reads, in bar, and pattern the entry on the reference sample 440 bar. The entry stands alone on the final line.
8 bar
